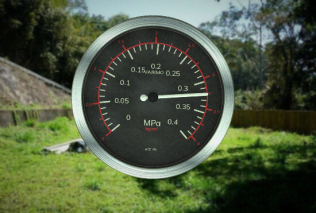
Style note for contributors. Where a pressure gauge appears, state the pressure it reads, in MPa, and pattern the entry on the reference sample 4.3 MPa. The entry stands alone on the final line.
0.32 MPa
